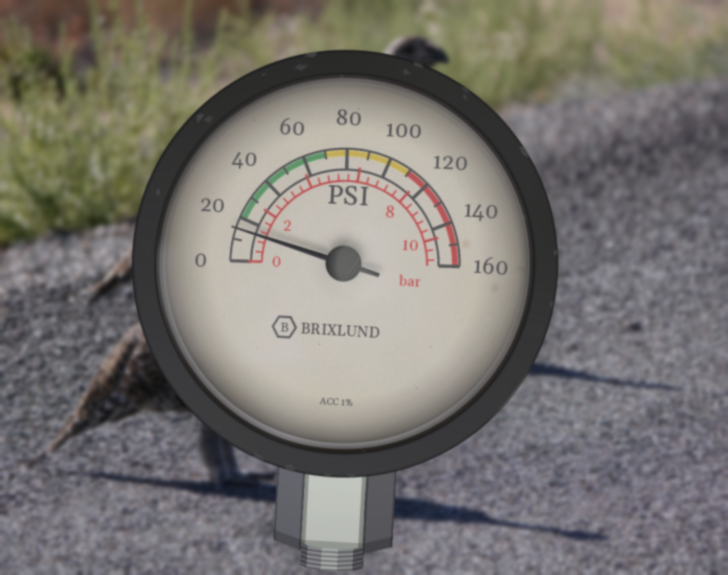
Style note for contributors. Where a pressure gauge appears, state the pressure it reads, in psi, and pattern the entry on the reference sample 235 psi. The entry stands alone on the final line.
15 psi
